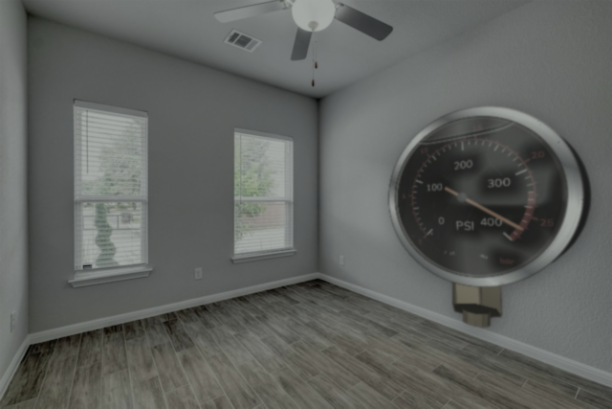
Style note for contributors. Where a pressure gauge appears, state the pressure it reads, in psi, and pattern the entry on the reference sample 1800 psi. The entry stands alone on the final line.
380 psi
